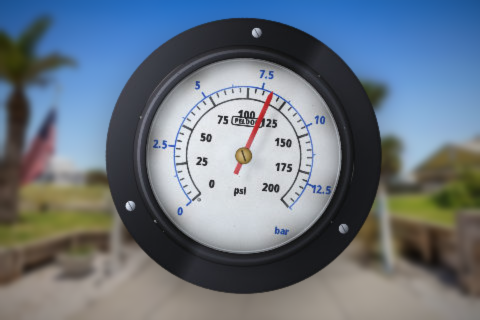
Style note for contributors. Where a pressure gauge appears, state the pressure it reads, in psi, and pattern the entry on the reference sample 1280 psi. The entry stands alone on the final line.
115 psi
